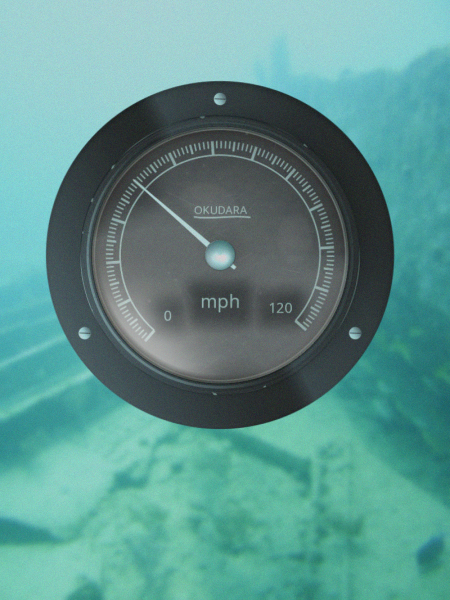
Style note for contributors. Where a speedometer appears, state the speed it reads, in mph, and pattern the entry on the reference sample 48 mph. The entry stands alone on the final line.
40 mph
